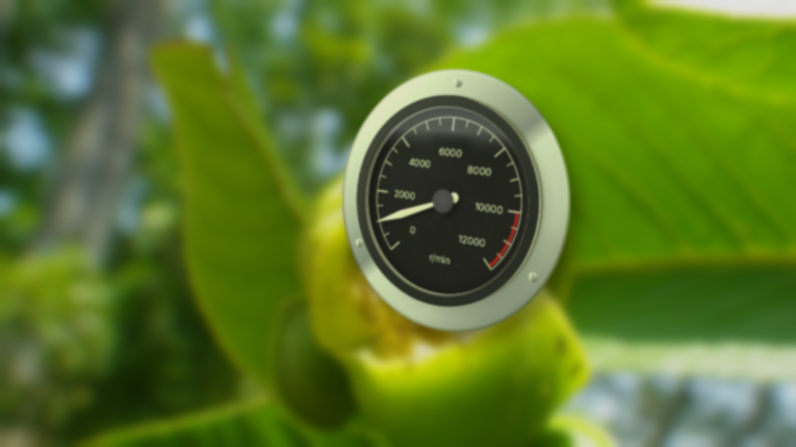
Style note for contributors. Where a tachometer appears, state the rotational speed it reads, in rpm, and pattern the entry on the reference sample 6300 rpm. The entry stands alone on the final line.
1000 rpm
